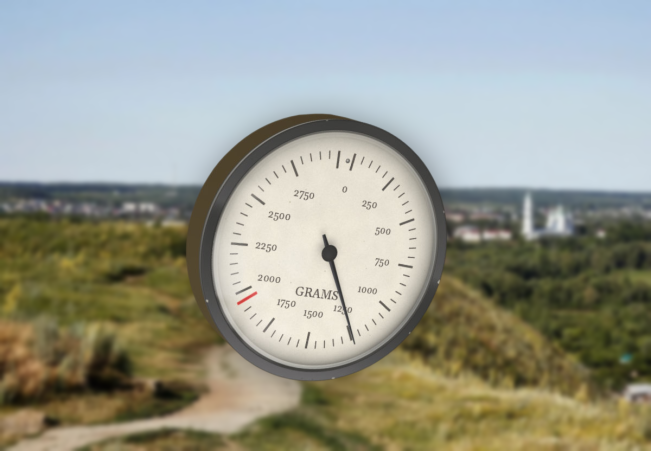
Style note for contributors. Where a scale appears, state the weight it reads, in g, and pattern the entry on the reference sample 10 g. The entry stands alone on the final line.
1250 g
